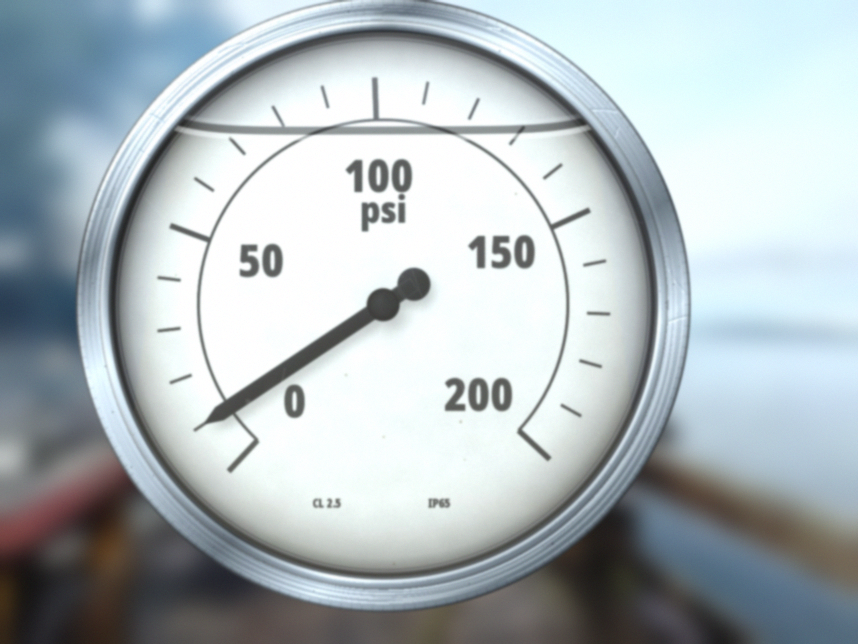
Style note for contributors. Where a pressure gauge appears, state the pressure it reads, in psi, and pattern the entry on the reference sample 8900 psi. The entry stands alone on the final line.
10 psi
